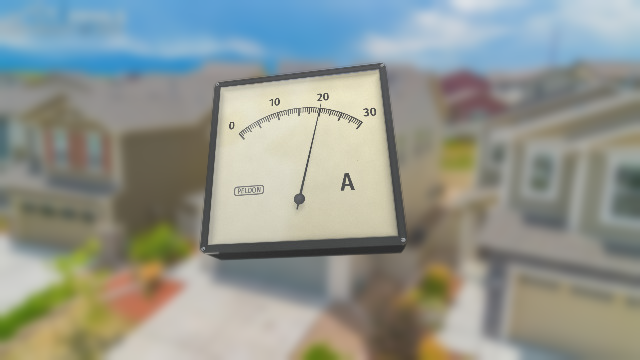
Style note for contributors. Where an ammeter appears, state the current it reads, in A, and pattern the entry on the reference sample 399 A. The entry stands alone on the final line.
20 A
